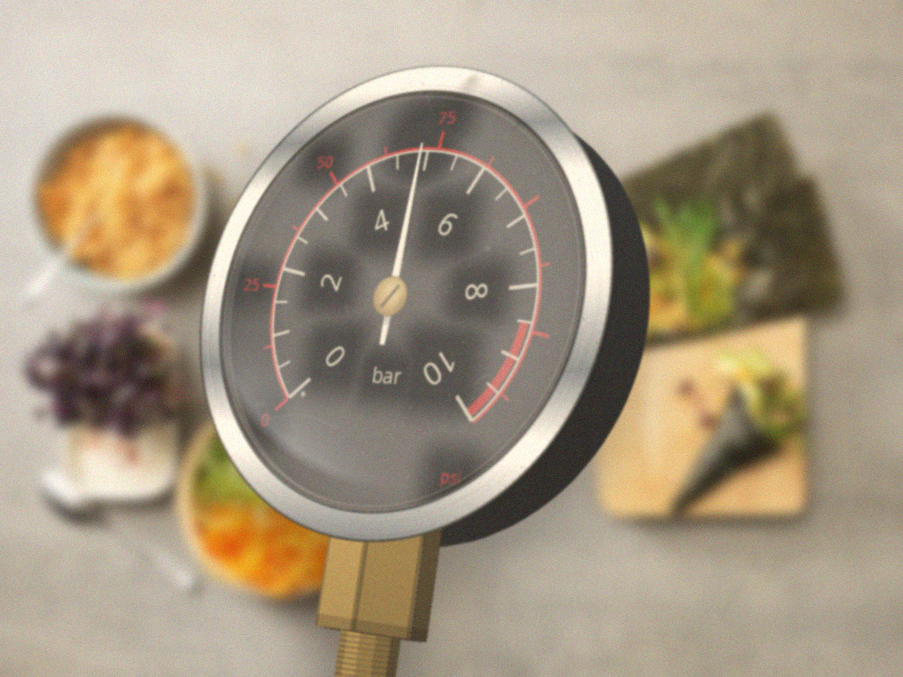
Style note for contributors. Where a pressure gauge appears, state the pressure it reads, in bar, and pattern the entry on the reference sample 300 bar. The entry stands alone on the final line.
5 bar
